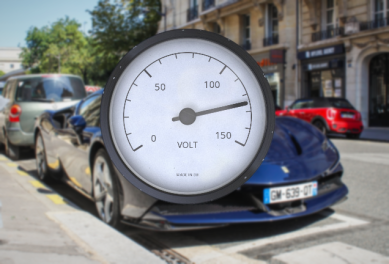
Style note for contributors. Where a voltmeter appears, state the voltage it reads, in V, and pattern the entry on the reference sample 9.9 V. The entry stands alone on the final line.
125 V
